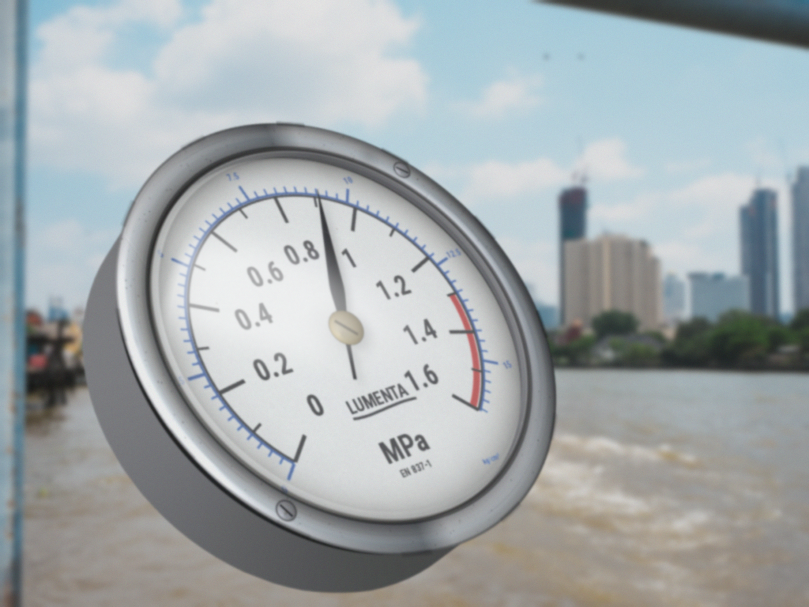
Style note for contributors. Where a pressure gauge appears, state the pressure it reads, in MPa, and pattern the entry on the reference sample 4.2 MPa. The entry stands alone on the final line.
0.9 MPa
